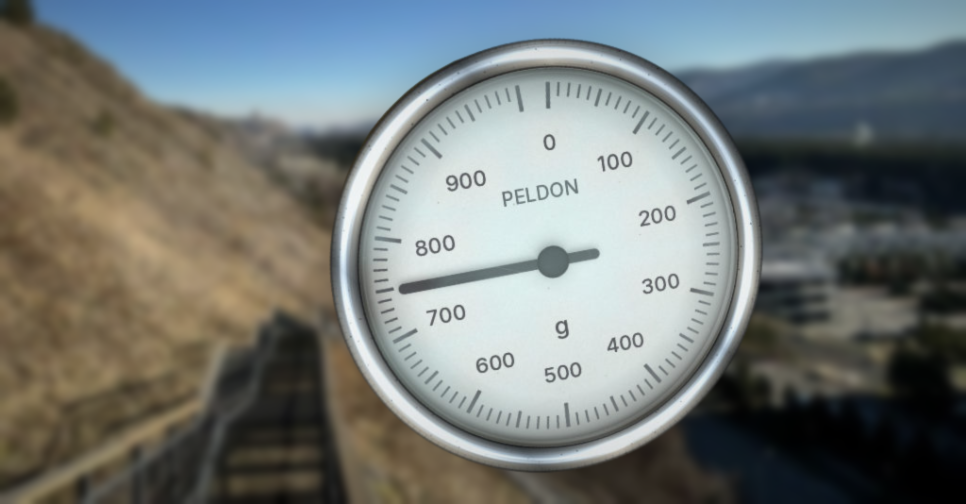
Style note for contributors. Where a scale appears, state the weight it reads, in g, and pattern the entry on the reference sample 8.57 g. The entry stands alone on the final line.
750 g
